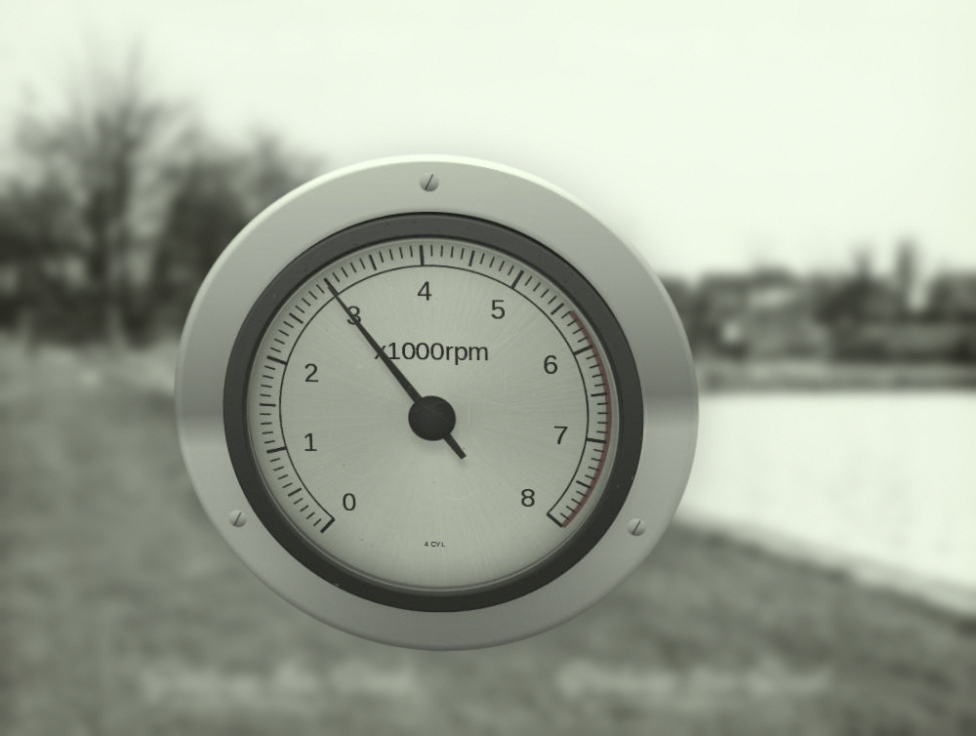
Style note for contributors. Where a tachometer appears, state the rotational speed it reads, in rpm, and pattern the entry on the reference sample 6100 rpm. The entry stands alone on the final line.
3000 rpm
